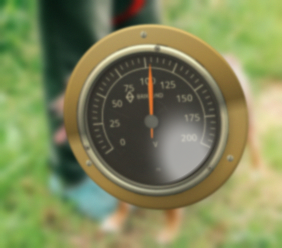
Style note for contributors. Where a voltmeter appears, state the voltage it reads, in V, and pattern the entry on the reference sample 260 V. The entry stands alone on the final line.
105 V
